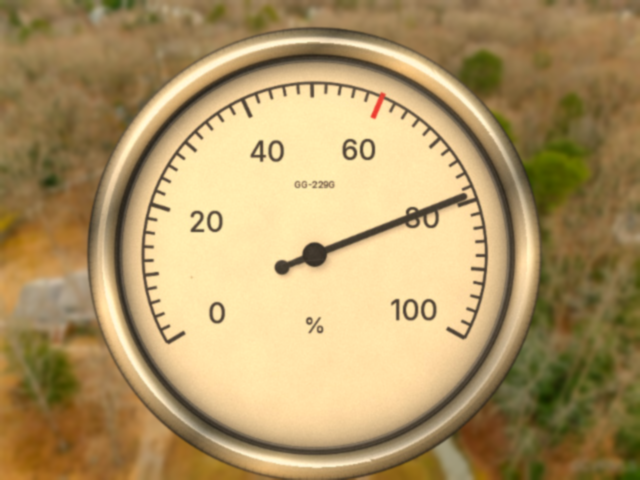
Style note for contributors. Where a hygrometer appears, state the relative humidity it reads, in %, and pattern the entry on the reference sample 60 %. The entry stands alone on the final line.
79 %
